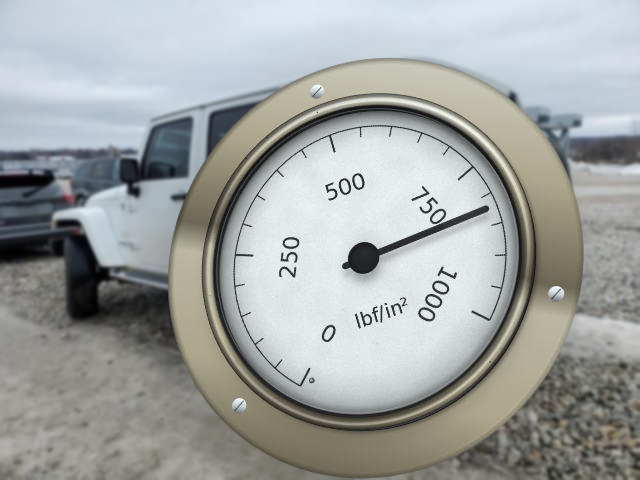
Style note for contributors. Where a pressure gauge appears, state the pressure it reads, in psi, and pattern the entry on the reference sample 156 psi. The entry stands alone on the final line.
825 psi
